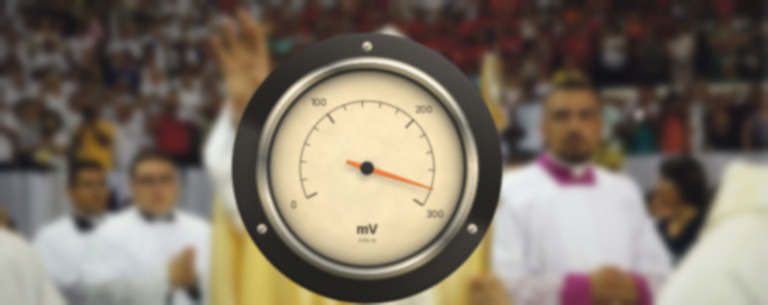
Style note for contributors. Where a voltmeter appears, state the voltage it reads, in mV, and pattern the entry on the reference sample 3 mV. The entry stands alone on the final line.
280 mV
